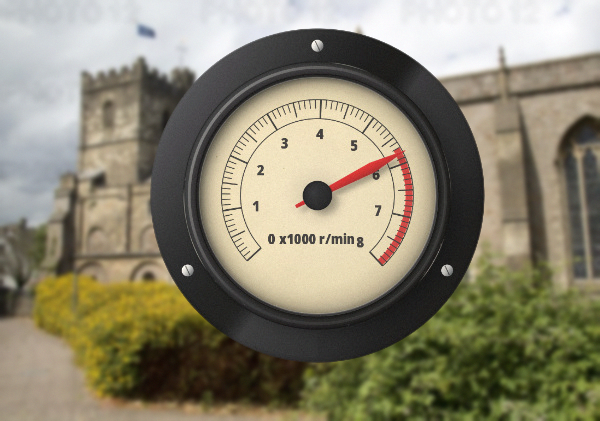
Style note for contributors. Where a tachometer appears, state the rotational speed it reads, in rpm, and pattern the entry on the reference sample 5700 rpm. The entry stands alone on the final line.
5800 rpm
